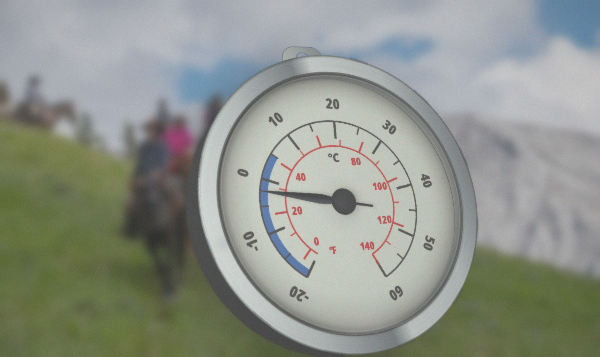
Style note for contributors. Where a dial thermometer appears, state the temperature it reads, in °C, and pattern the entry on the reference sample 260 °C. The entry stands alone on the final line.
-2.5 °C
